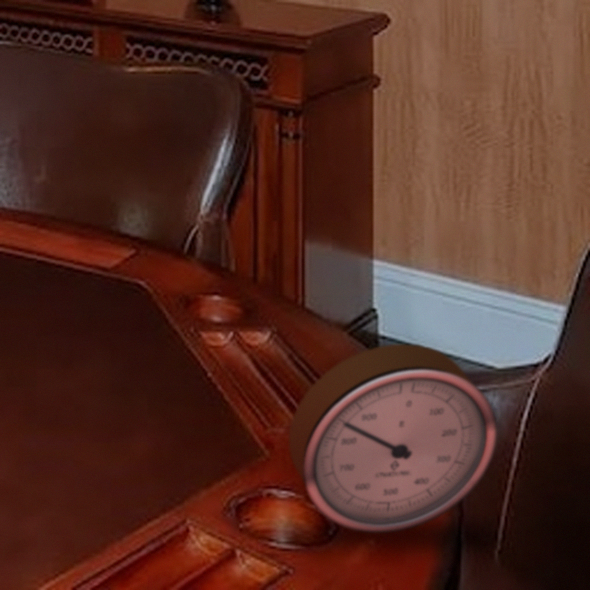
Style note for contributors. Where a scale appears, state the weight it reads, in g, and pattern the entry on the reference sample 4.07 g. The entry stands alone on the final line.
850 g
